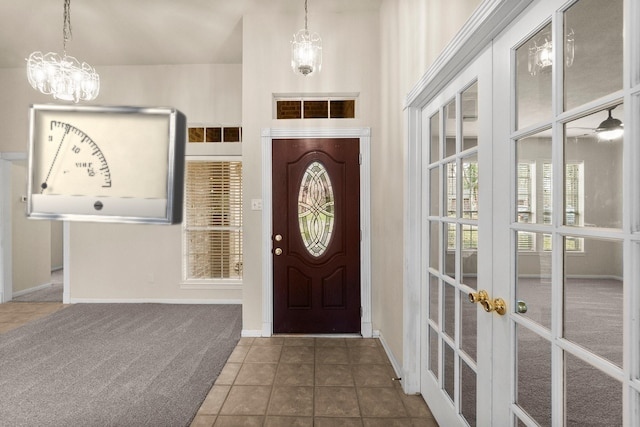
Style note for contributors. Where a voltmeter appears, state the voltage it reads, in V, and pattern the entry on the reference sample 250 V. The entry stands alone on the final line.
5 V
